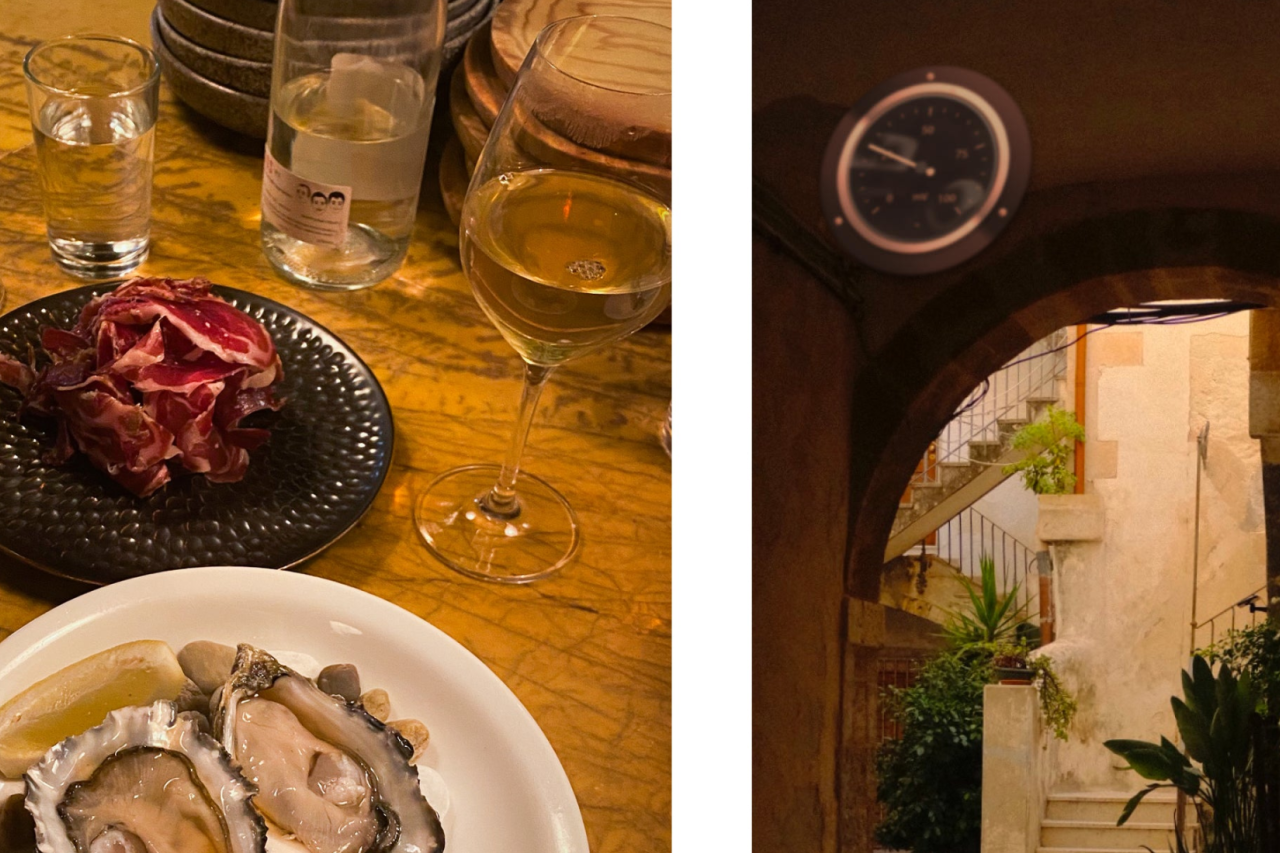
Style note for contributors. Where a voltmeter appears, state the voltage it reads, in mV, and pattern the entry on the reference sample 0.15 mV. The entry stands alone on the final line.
25 mV
